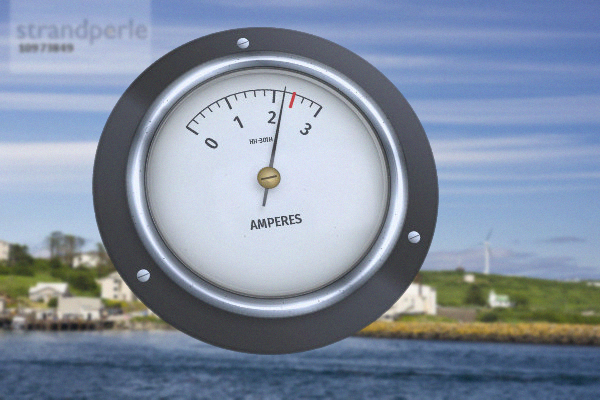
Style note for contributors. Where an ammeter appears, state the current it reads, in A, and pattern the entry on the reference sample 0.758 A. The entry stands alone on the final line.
2.2 A
